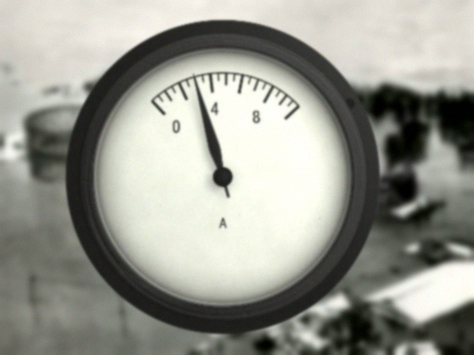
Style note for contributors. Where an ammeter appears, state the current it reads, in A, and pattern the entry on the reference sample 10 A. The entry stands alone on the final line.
3 A
